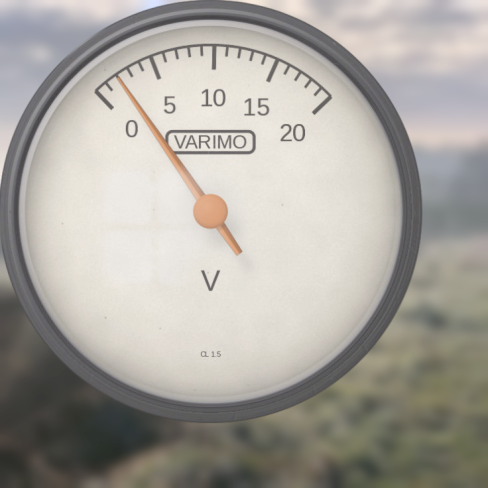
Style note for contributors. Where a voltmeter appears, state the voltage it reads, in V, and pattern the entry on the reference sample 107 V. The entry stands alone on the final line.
2 V
